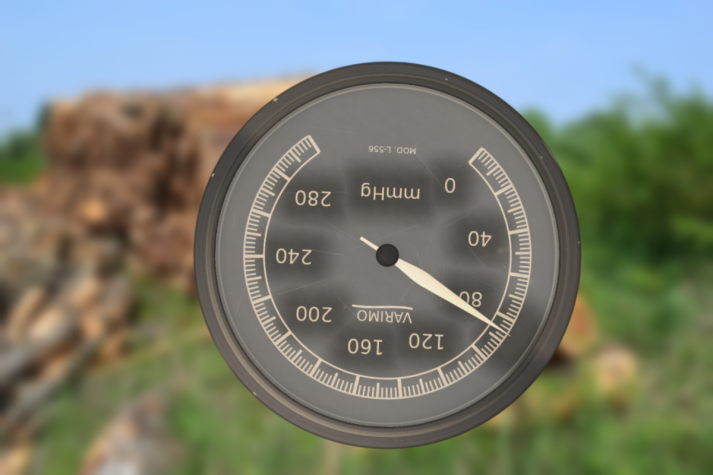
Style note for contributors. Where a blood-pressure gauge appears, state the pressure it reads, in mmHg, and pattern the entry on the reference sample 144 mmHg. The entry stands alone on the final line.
86 mmHg
